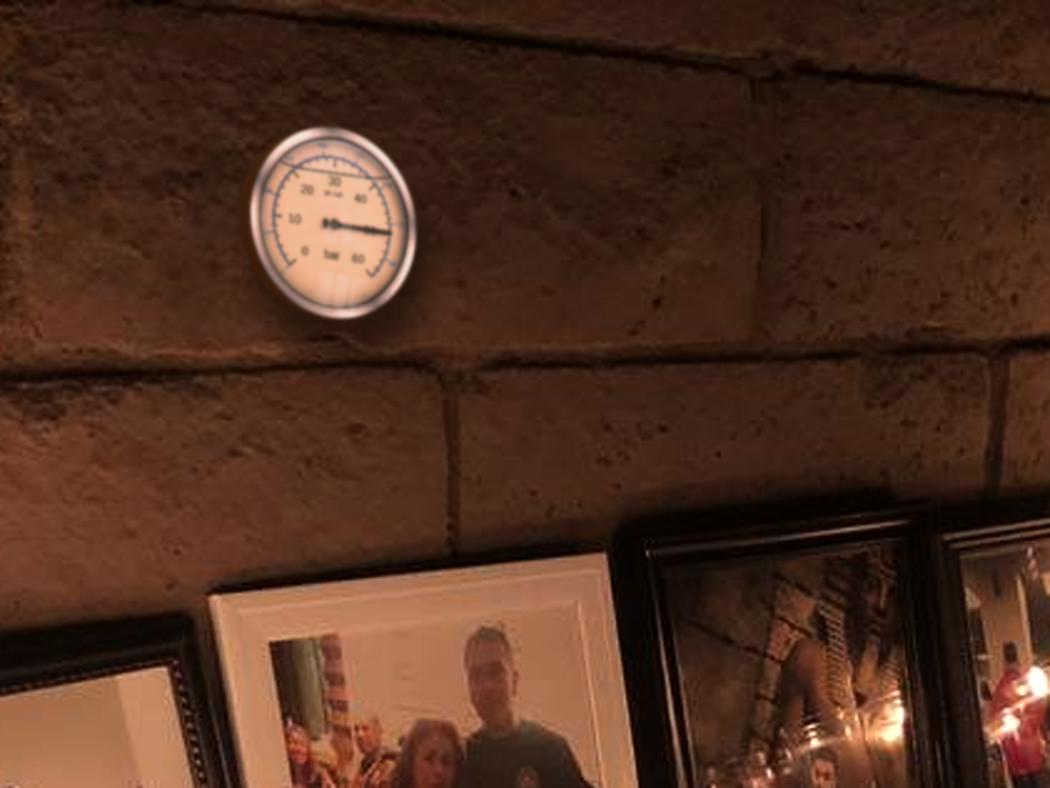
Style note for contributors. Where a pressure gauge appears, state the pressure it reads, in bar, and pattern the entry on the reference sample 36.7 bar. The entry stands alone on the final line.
50 bar
